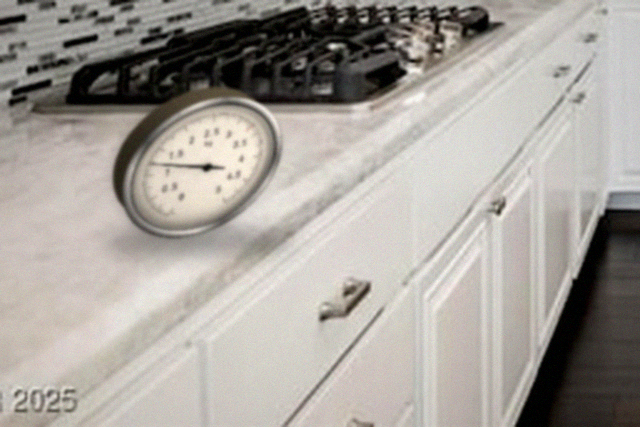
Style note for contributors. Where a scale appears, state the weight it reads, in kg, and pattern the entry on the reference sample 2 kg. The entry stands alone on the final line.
1.25 kg
